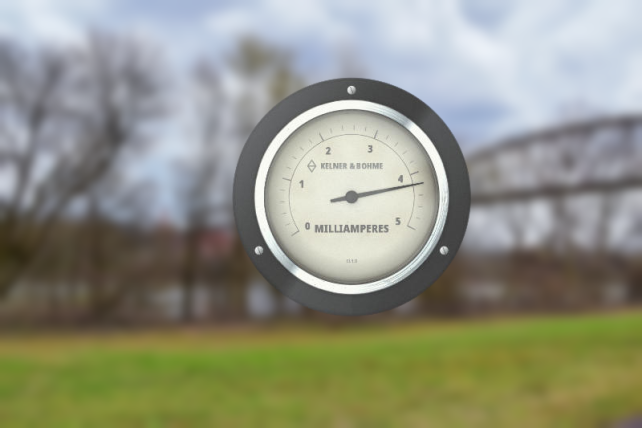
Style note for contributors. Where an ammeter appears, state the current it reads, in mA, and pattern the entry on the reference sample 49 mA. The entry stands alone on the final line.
4.2 mA
